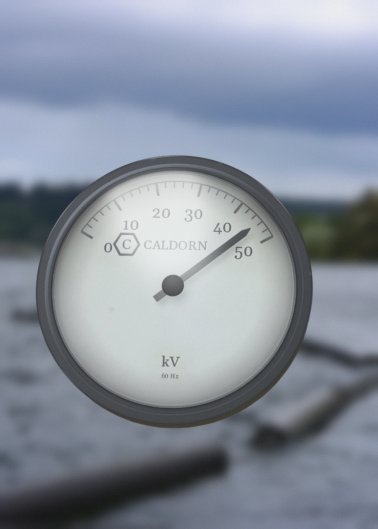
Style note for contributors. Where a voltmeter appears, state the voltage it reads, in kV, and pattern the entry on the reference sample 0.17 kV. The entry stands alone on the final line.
46 kV
